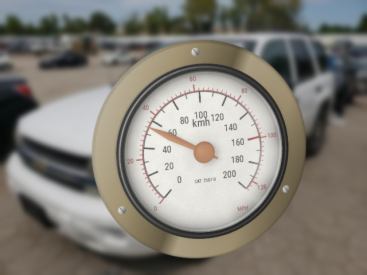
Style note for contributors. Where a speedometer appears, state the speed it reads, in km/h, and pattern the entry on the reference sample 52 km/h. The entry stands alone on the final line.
55 km/h
